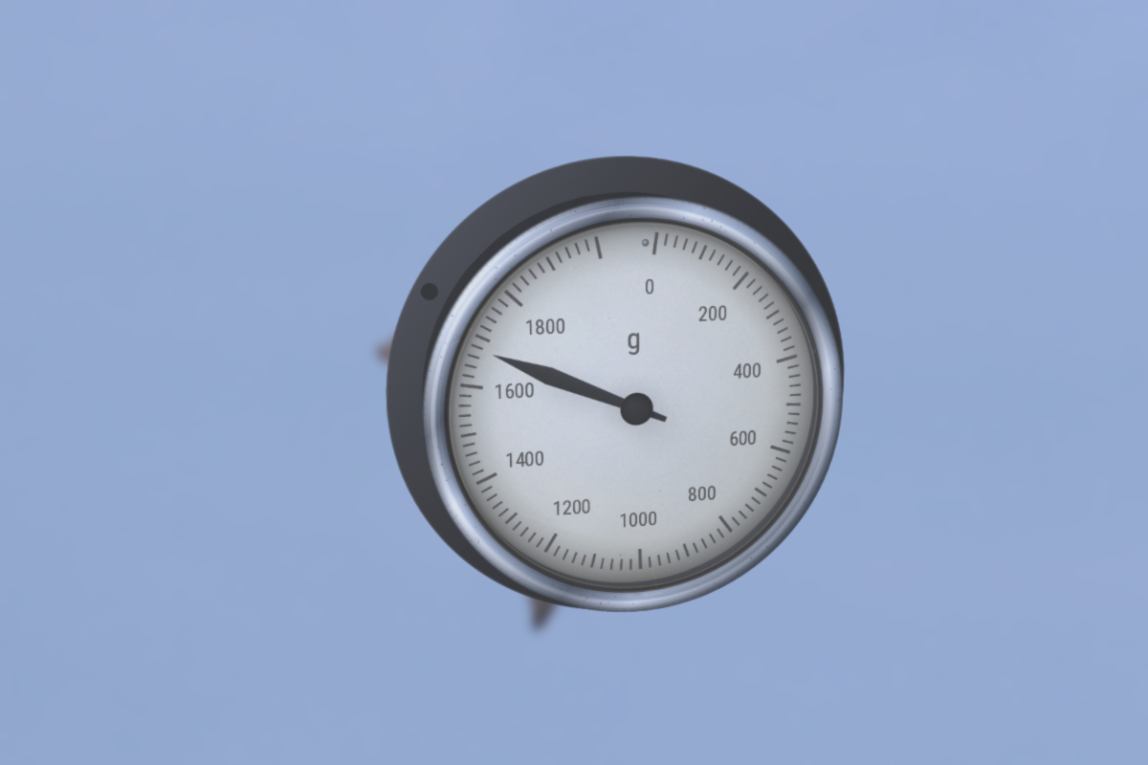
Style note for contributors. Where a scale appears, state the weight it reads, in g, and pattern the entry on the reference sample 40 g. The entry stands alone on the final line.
1680 g
